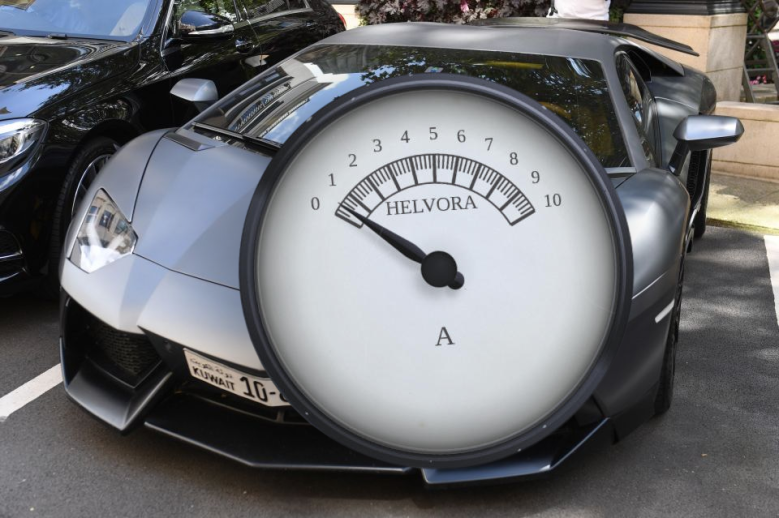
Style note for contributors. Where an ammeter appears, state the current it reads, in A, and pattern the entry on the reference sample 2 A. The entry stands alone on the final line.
0.4 A
